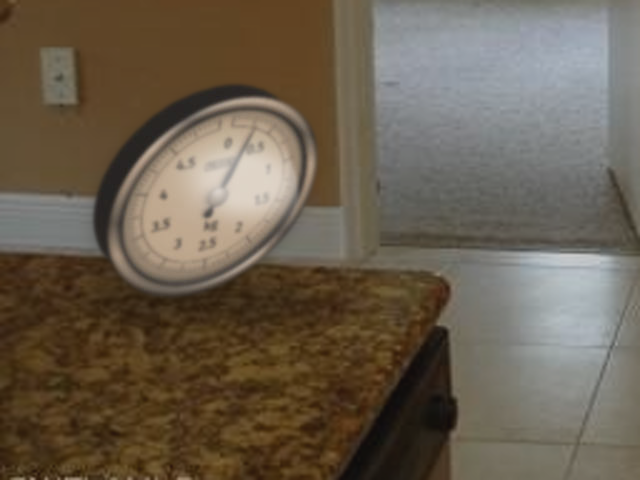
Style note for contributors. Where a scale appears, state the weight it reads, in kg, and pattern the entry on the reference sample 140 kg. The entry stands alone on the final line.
0.25 kg
